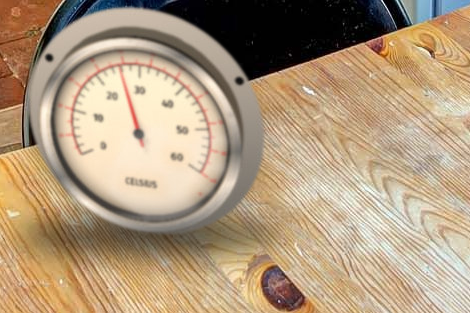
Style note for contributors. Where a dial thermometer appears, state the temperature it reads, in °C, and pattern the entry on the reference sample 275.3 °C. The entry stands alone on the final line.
26 °C
